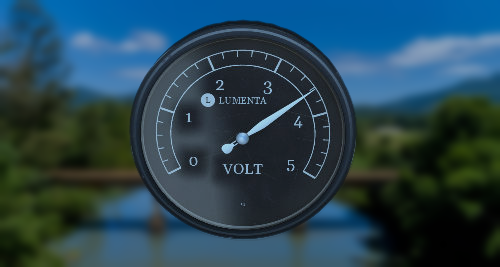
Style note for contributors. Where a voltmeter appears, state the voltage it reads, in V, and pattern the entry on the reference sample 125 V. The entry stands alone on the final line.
3.6 V
